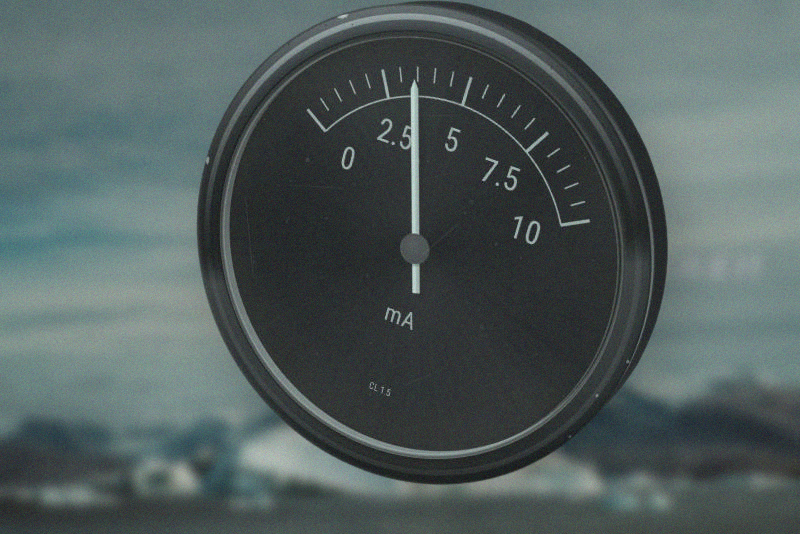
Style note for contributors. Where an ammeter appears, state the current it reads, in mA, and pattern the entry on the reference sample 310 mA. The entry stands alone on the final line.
3.5 mA
